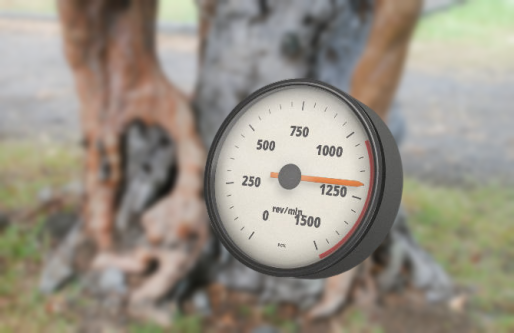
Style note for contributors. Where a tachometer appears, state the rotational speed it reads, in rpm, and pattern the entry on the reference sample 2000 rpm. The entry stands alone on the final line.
1200 rpm
